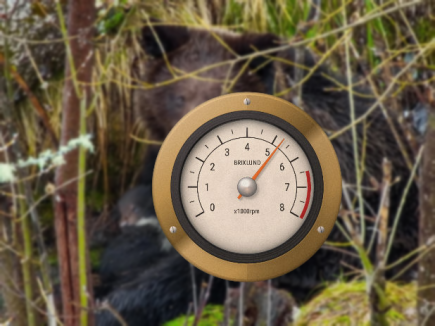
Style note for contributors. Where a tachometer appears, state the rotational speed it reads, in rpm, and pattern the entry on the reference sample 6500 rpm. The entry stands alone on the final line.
5250 rpm
